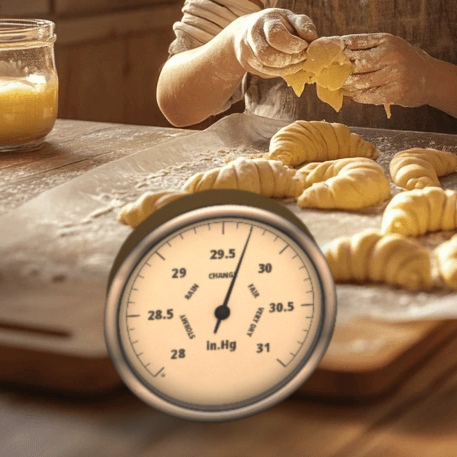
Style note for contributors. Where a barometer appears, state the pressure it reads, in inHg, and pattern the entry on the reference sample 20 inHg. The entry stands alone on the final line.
29.7 inHg
